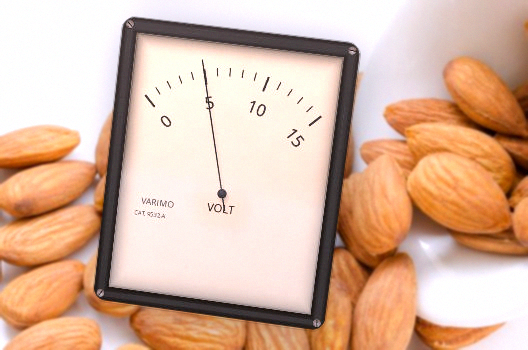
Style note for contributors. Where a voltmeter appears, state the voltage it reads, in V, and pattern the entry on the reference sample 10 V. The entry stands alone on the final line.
5 V
